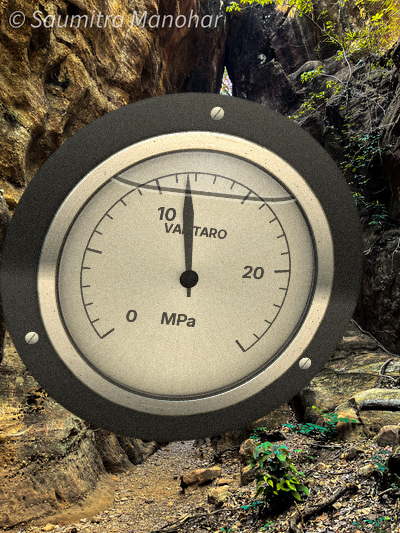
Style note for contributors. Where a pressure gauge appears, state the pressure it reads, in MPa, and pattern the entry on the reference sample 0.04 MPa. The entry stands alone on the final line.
11.5 MPa
